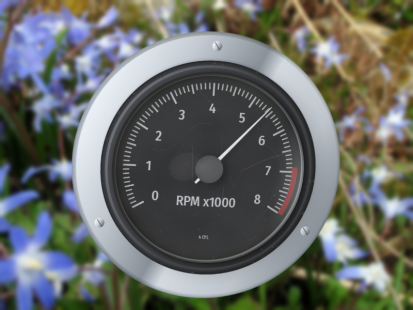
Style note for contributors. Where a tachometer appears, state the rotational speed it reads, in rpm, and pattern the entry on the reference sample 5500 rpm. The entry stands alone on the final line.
5400 rpm
